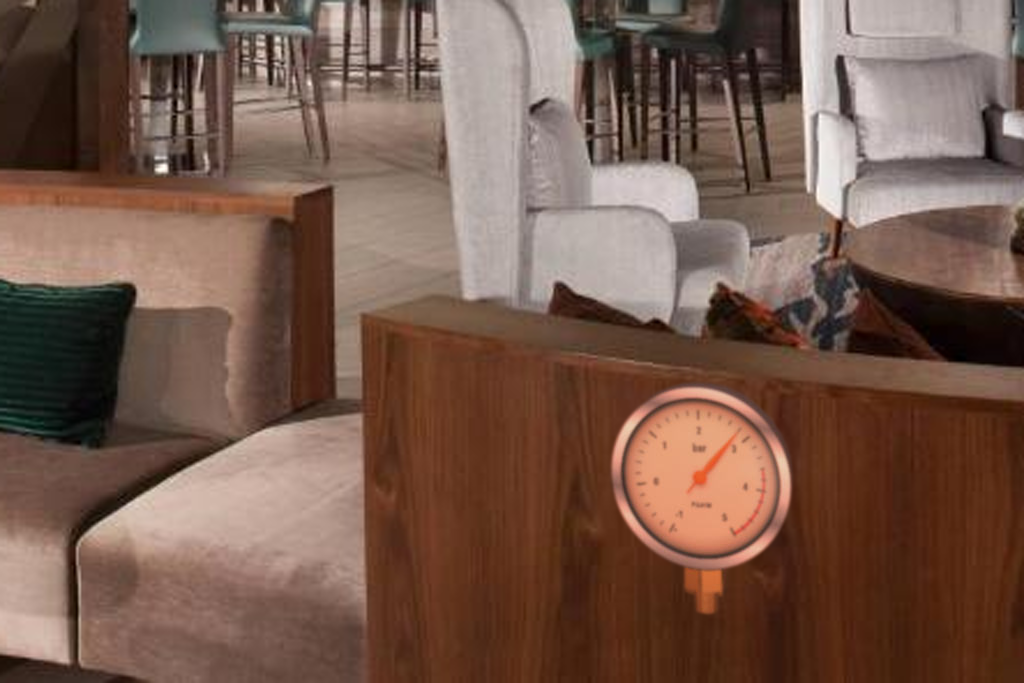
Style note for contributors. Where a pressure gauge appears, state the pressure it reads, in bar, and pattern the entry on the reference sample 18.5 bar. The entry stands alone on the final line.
2.8 bar
